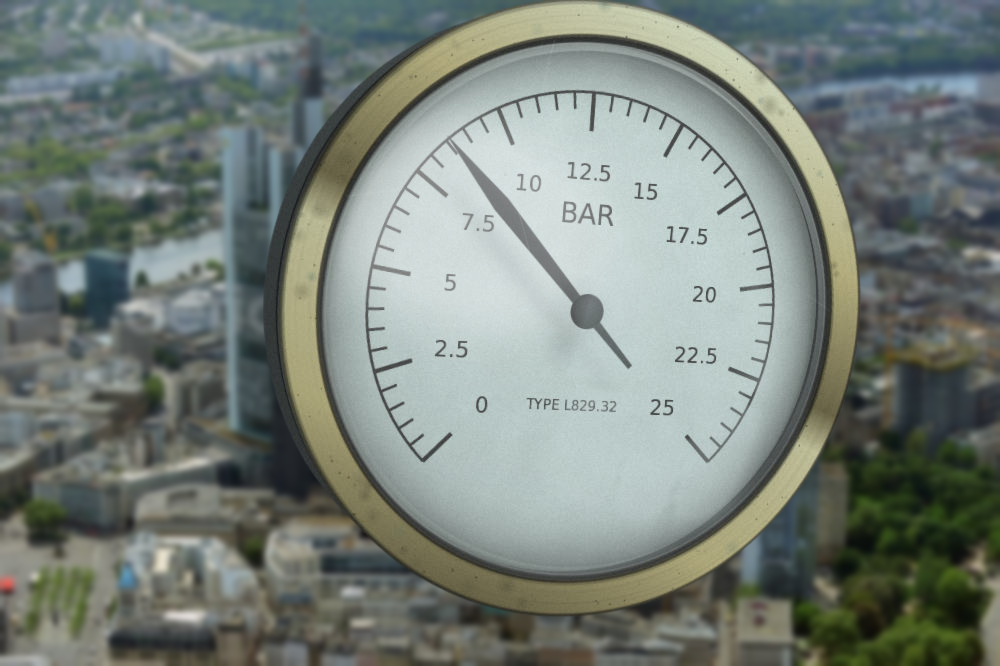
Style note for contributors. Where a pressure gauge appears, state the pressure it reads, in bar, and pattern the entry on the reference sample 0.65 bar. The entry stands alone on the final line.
8.5 bar
